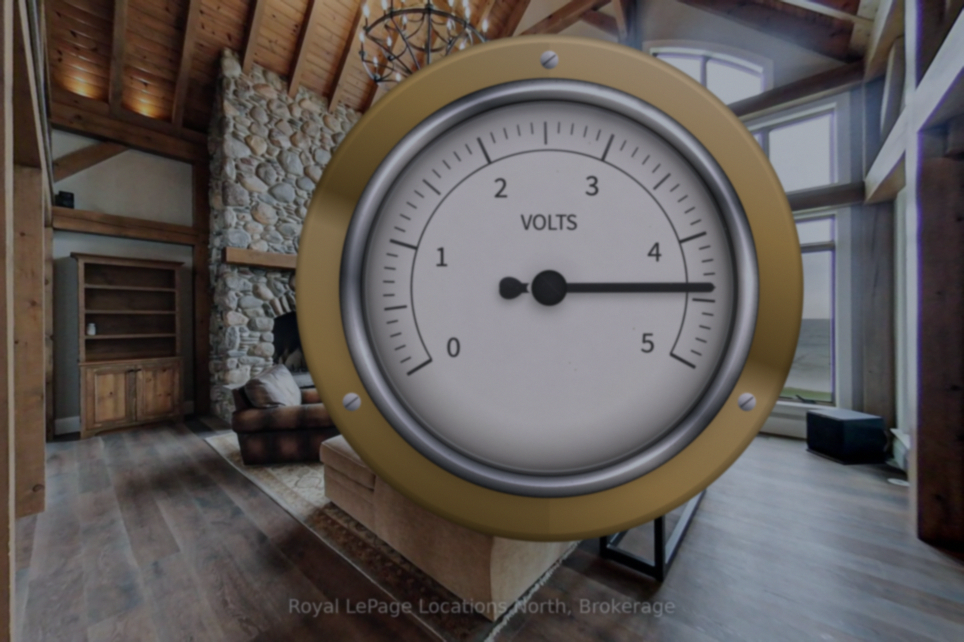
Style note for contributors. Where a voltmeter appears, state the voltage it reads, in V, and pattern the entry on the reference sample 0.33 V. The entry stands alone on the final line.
4.4 V
